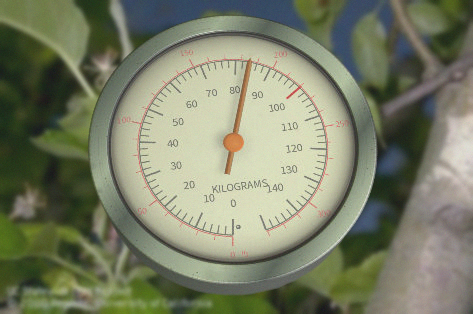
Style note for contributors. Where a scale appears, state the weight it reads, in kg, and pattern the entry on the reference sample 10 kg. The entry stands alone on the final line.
84 kg
